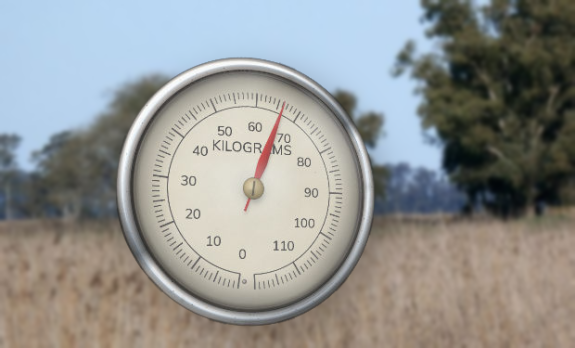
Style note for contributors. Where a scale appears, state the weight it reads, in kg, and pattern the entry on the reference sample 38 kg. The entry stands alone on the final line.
66 kg
